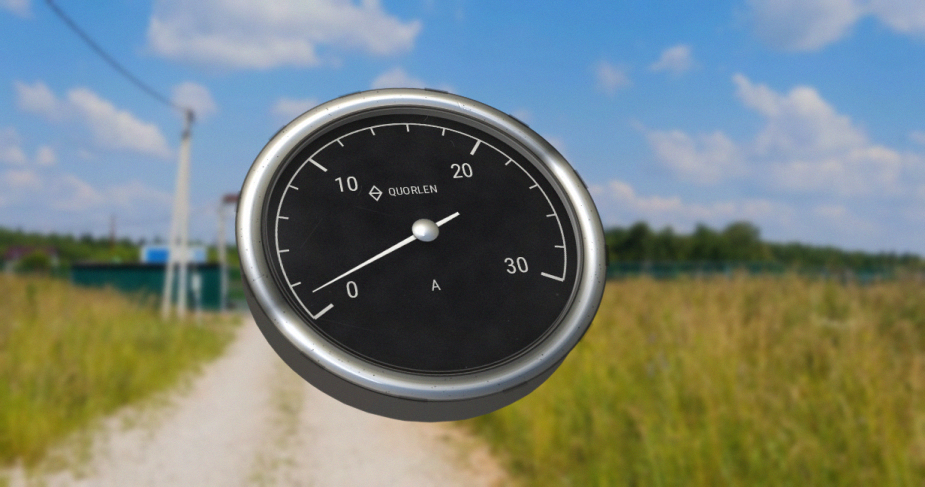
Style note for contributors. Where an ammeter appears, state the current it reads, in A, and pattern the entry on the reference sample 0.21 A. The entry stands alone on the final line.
1 A
